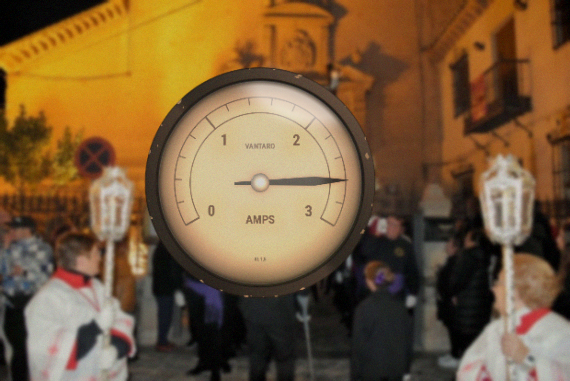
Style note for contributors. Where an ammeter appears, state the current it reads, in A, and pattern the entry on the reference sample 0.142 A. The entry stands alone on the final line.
2.6 A
